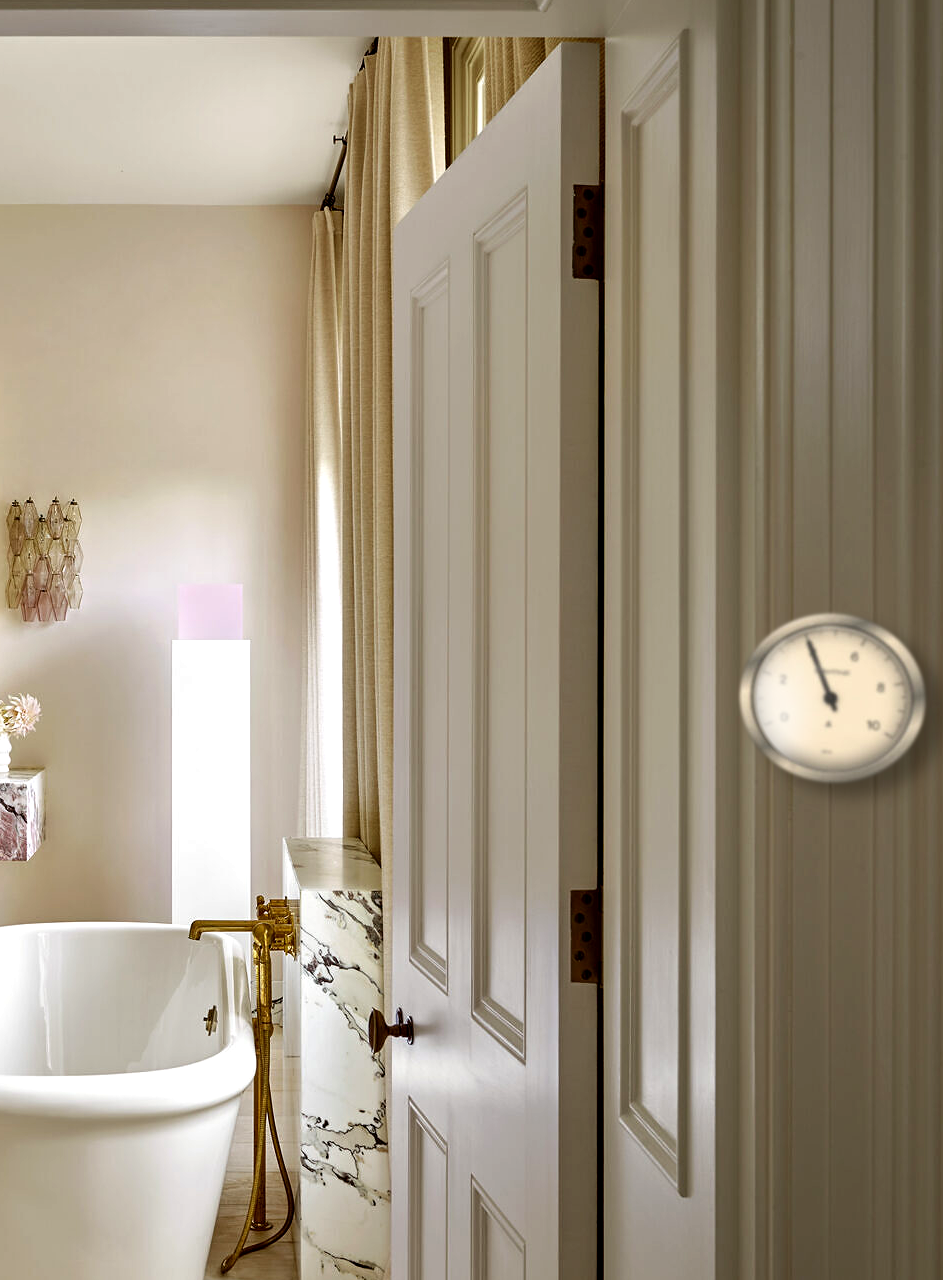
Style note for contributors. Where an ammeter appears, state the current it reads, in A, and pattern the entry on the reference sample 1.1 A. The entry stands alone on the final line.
4 A
